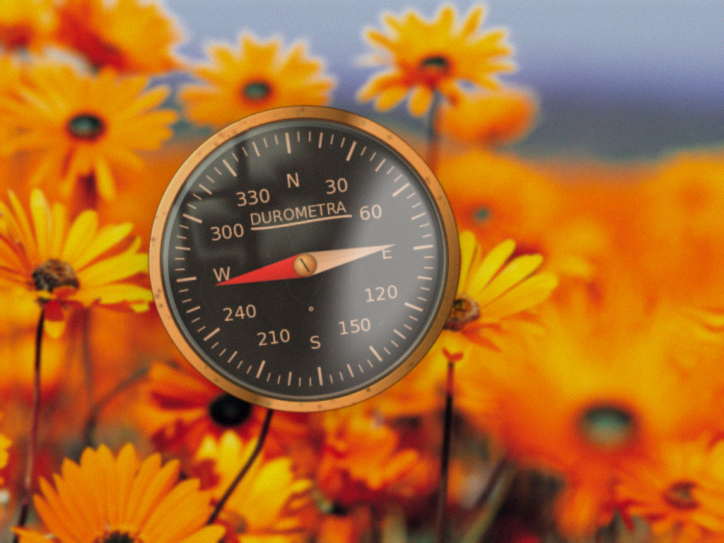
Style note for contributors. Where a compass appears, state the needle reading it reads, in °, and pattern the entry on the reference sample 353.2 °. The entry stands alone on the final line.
265 °
